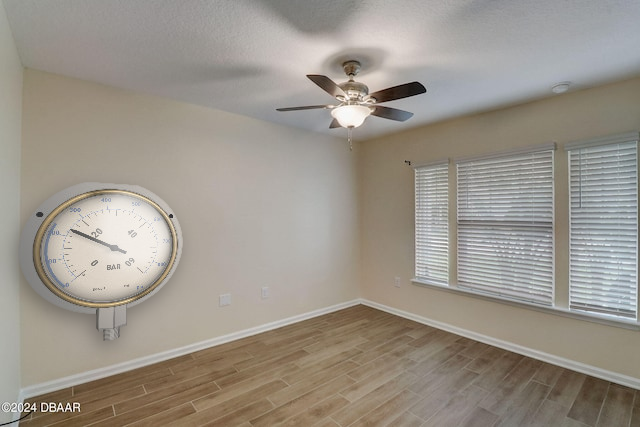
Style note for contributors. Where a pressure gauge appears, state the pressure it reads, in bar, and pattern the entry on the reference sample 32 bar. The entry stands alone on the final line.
16 bar
